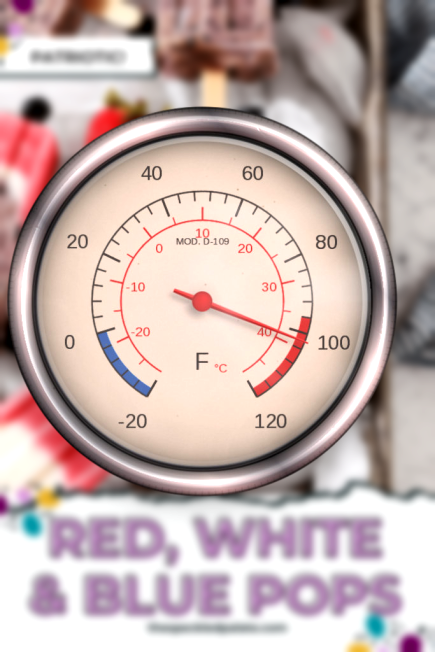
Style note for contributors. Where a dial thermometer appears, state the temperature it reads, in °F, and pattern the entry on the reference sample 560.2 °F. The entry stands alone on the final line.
102 °F
